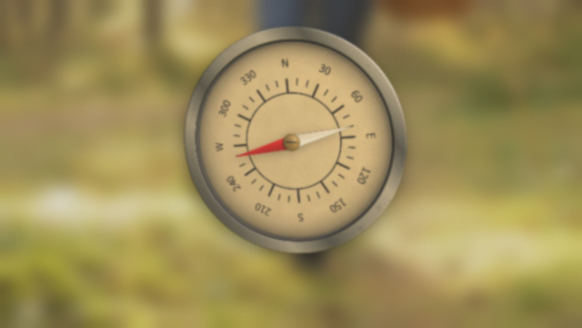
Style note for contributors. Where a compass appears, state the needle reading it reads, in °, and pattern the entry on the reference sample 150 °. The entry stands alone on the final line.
260 °
